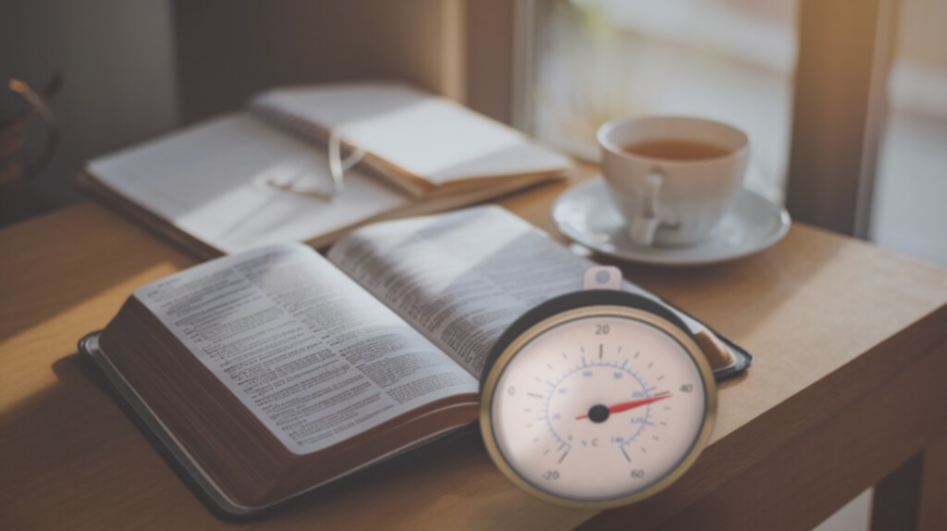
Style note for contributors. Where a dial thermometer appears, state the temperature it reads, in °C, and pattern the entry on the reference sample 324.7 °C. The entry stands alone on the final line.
40 °C
